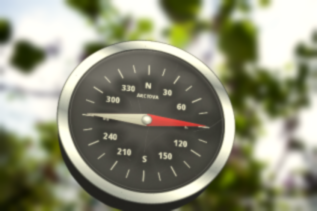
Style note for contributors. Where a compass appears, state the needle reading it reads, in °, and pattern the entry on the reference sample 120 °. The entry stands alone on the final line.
90 °
